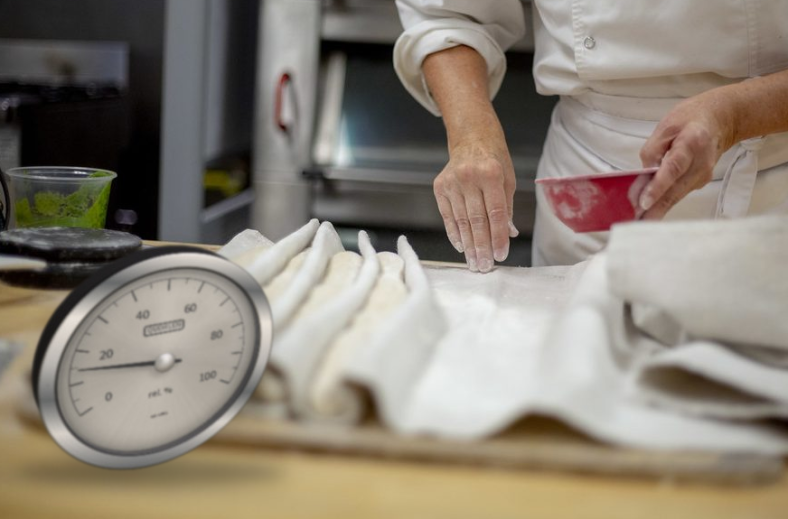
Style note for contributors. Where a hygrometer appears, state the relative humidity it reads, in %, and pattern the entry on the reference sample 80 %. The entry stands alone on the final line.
15 %
